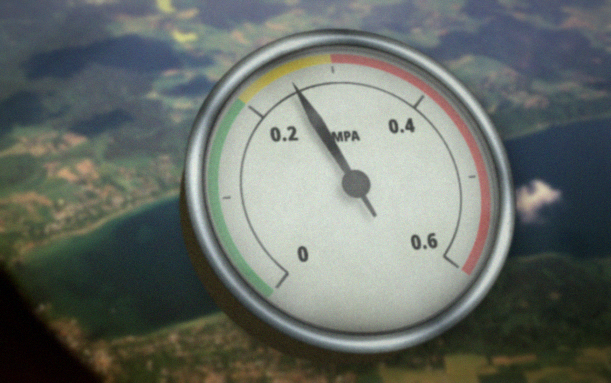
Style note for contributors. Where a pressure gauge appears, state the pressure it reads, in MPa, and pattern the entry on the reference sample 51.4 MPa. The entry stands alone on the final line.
0.25 MPa
